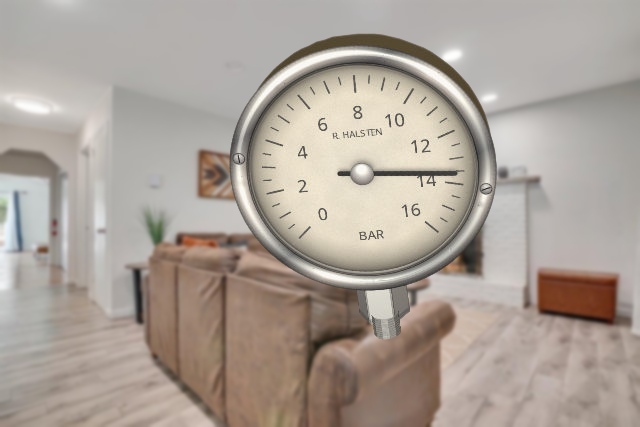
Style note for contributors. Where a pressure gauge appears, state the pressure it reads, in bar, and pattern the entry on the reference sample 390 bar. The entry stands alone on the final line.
13.5 bar
